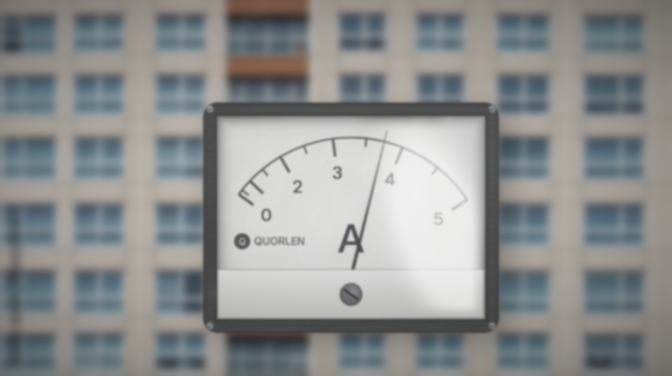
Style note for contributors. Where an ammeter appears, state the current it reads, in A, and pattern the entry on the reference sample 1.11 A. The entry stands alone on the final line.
3.75 A
